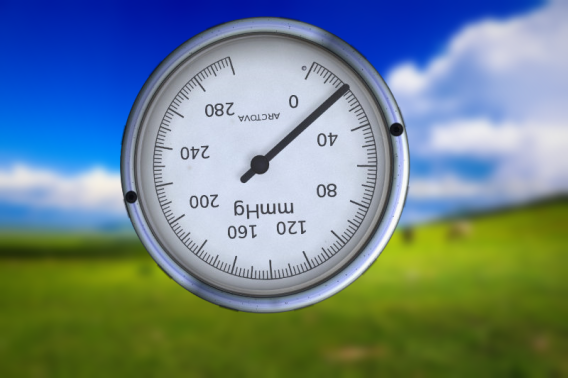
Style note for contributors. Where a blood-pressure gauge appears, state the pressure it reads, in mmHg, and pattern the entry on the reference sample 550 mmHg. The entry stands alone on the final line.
20 mmHg
